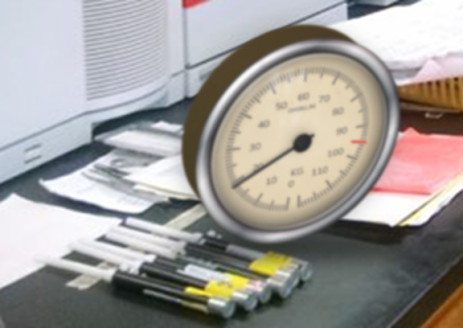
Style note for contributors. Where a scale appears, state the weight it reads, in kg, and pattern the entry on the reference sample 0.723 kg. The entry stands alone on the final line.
20 kg
